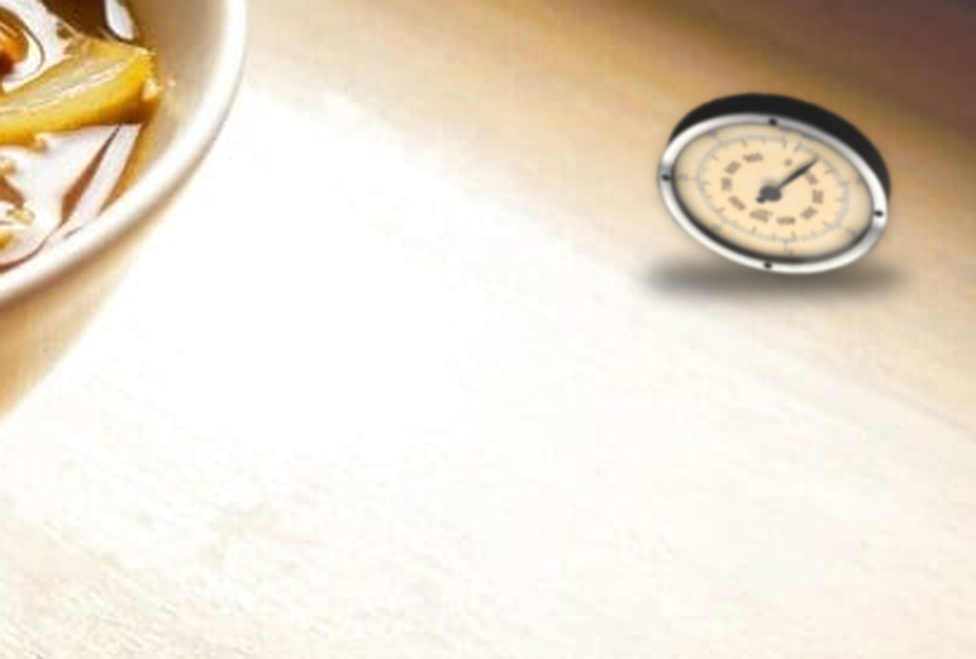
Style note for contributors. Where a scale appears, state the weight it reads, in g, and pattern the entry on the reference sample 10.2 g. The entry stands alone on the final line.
50 g
